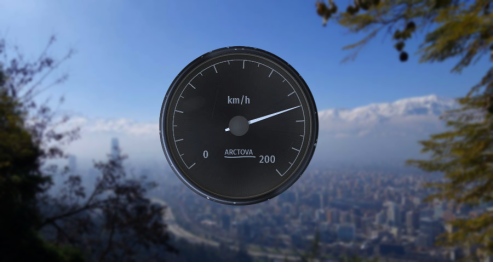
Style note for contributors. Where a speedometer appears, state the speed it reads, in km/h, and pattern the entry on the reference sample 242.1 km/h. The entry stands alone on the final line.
150 km/h
